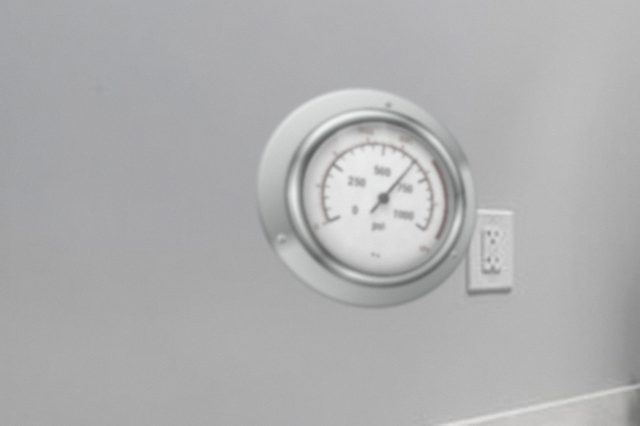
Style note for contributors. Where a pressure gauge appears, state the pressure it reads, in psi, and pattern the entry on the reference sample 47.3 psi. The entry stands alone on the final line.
650 psi
